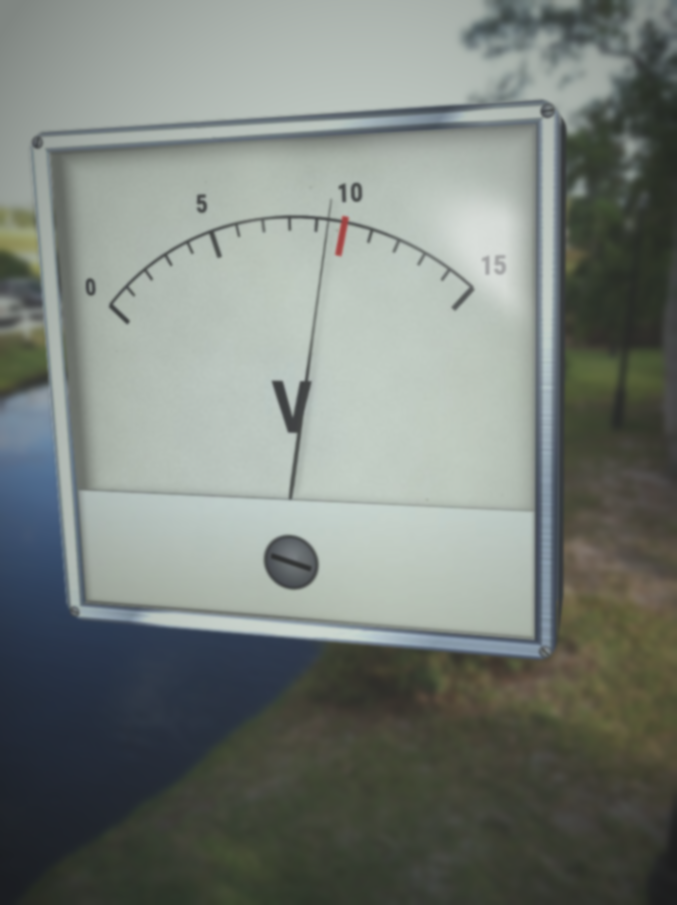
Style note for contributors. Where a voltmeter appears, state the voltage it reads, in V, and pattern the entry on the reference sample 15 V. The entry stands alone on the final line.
9.5 V
